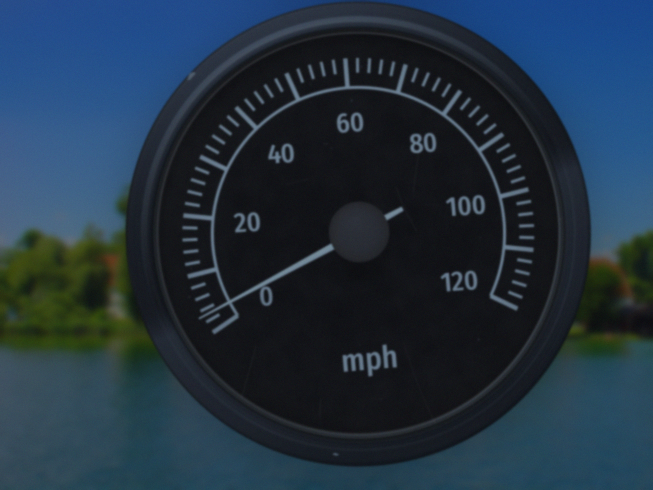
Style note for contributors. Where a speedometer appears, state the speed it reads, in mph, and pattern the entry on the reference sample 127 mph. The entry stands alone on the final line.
3 mph
